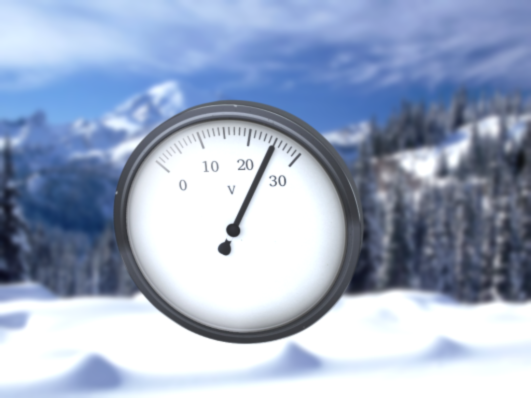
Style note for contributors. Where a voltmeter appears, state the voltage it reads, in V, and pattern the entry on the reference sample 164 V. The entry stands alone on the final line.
25 V
